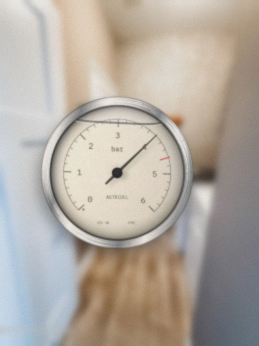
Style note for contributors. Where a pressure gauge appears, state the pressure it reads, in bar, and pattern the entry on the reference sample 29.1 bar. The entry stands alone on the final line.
4 bar
